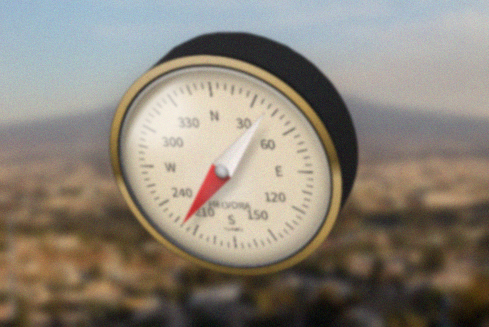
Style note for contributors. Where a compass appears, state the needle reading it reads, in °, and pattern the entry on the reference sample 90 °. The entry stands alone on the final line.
220 °
